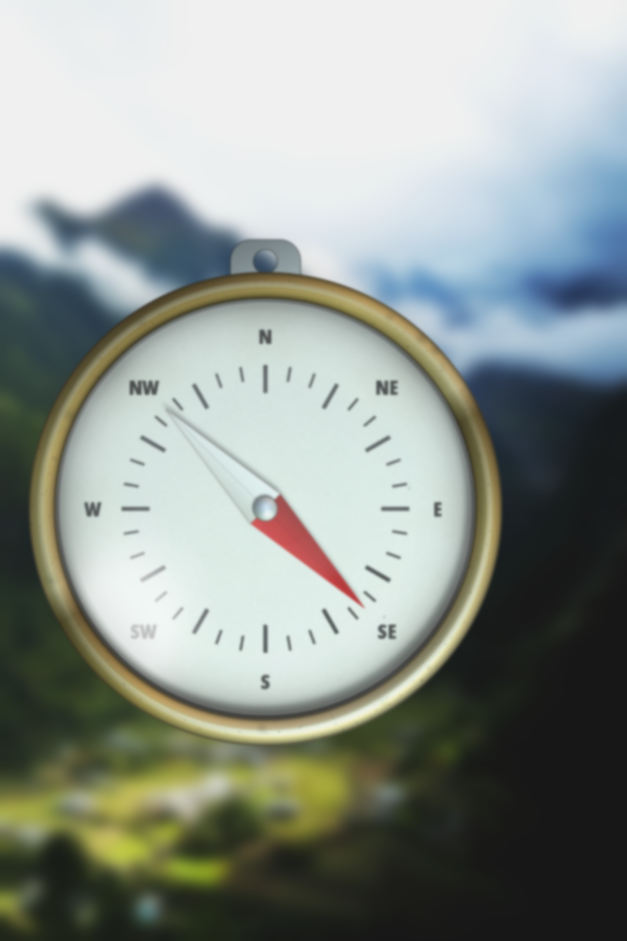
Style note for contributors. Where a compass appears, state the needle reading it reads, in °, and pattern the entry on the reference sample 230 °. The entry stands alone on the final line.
135 °
